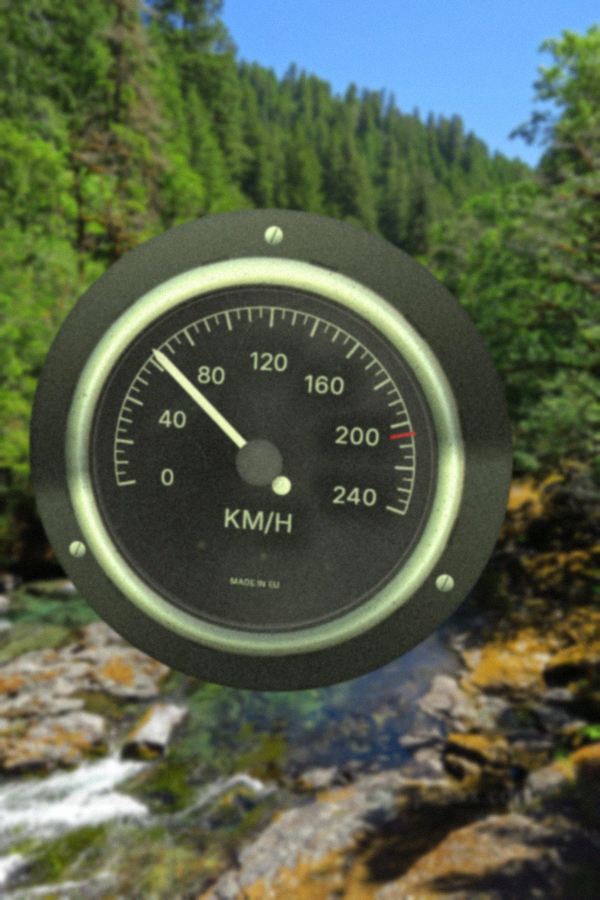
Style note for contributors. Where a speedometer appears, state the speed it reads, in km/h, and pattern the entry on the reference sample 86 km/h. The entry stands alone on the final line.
65 km/h
